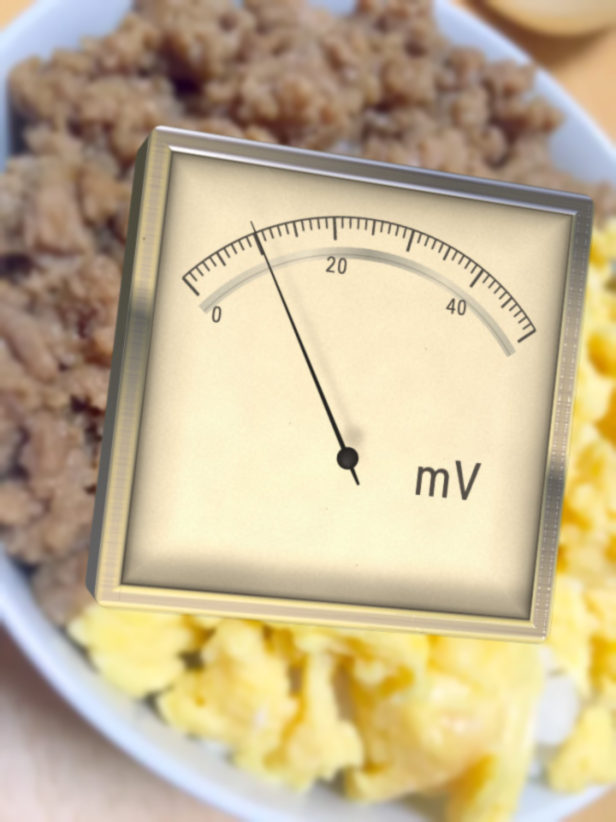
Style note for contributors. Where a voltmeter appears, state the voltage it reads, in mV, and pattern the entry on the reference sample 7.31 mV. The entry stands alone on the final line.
10 mV
